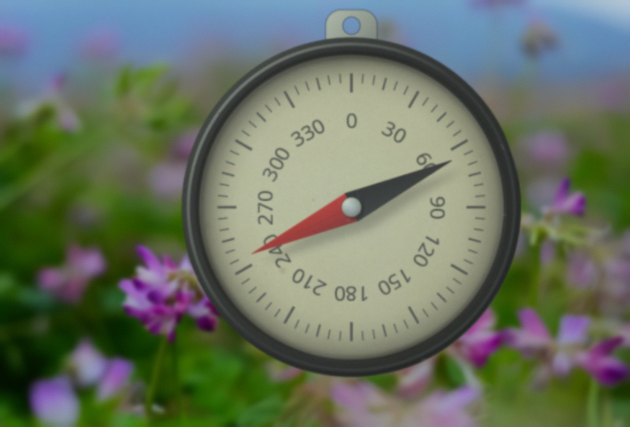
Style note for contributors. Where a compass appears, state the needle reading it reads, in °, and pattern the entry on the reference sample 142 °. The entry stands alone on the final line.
245 °
